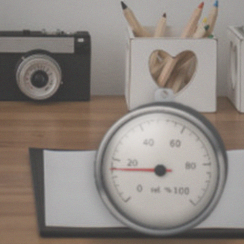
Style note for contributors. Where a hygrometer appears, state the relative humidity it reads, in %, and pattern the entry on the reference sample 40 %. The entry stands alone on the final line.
16 %
